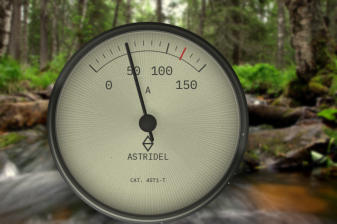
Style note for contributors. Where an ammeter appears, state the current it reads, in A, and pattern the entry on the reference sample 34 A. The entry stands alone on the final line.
50 A
